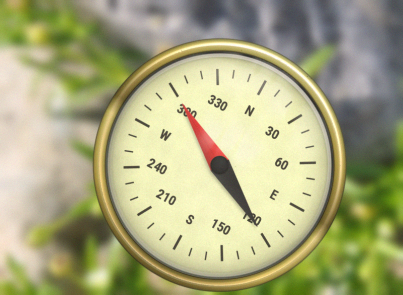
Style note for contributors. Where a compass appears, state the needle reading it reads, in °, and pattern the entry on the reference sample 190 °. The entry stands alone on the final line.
300 °
